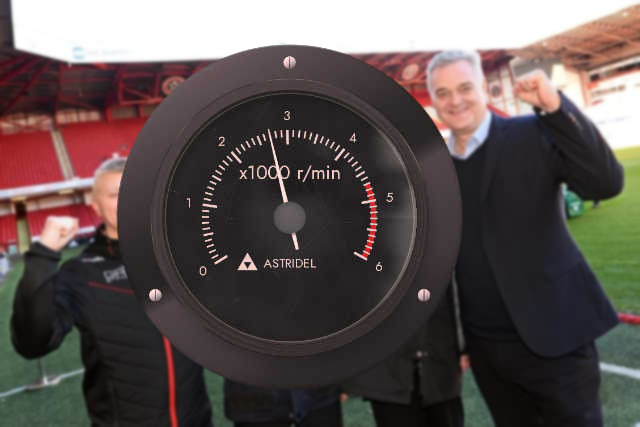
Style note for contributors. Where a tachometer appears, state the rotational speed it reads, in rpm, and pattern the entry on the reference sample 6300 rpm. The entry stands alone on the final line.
2700 rpm
